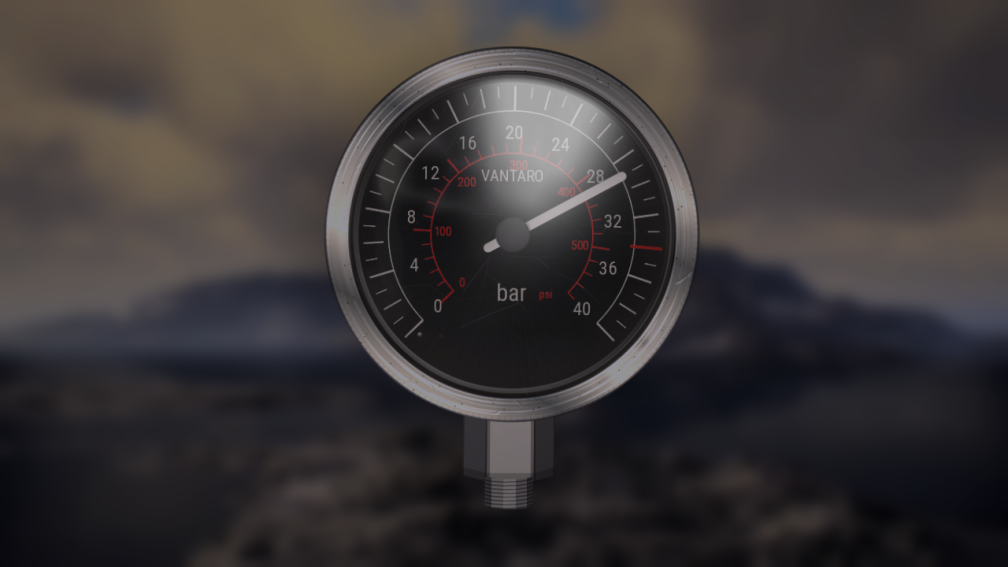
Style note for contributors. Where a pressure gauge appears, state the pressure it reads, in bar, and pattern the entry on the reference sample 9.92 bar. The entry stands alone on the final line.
29 bar
